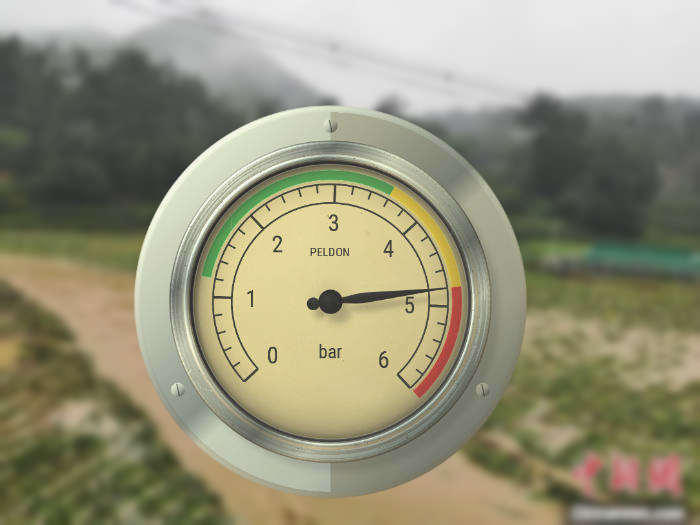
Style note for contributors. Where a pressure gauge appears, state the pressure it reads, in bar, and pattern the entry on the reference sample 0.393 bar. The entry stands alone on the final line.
4.8 bar
